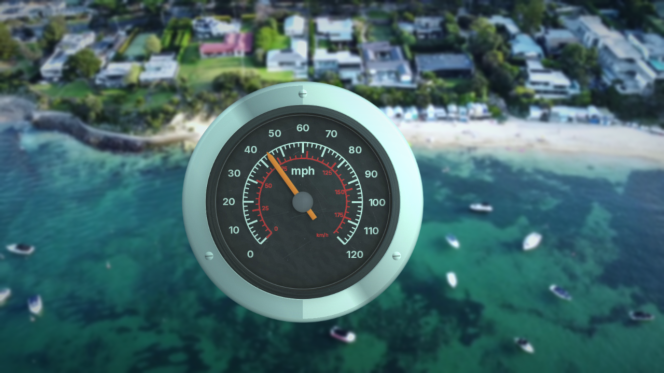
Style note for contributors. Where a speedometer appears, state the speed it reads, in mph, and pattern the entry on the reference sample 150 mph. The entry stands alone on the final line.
44 mph
